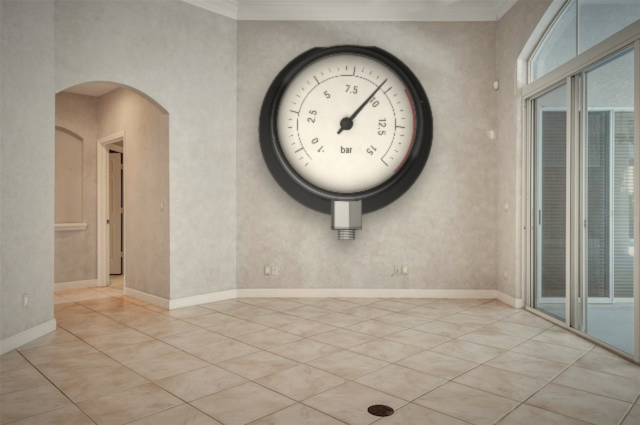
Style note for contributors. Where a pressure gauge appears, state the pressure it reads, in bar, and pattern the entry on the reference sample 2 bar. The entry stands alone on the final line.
9.5 bar
